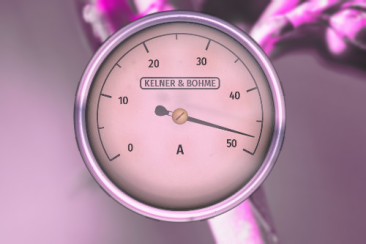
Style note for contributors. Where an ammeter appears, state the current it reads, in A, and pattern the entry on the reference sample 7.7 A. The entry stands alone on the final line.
47.5 A
